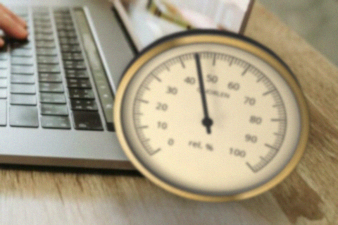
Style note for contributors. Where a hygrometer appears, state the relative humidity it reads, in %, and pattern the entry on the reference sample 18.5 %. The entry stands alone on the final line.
45 %
